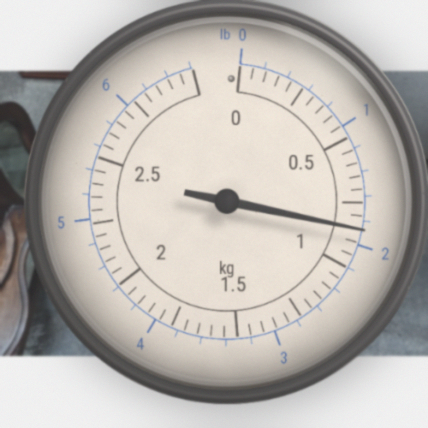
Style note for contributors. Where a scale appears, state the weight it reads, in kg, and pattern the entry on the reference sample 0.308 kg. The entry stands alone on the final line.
0.85 kg
